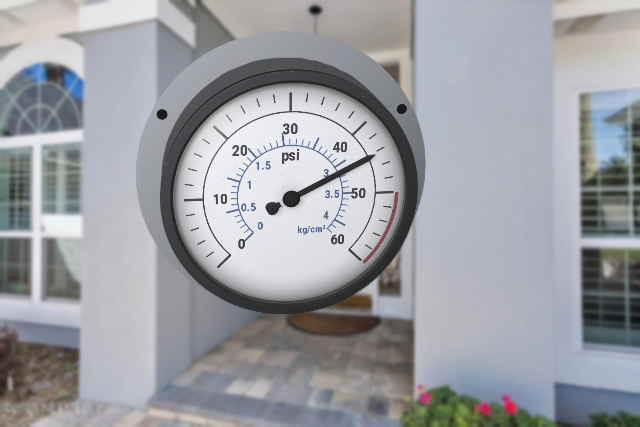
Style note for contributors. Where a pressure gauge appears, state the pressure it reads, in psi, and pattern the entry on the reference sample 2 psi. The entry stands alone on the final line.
44 psi
